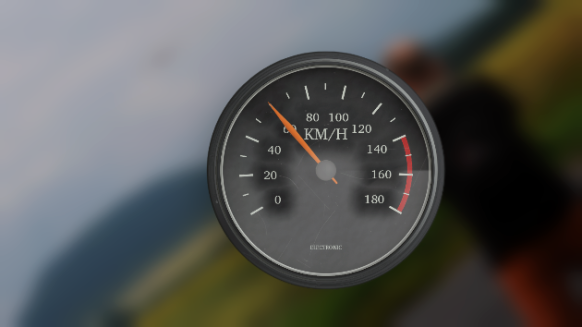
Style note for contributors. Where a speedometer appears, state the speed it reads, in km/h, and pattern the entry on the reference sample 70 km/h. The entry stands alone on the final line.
60 km/h
